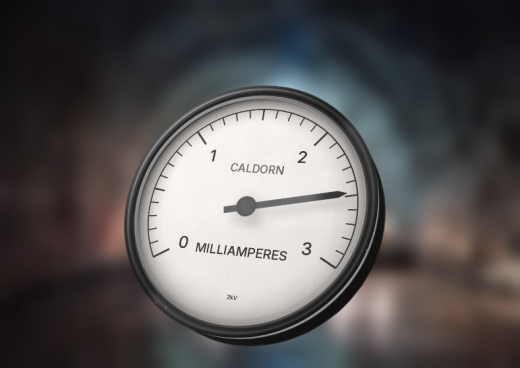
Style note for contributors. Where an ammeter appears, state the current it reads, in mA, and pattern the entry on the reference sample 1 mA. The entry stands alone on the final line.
2.5 mA
